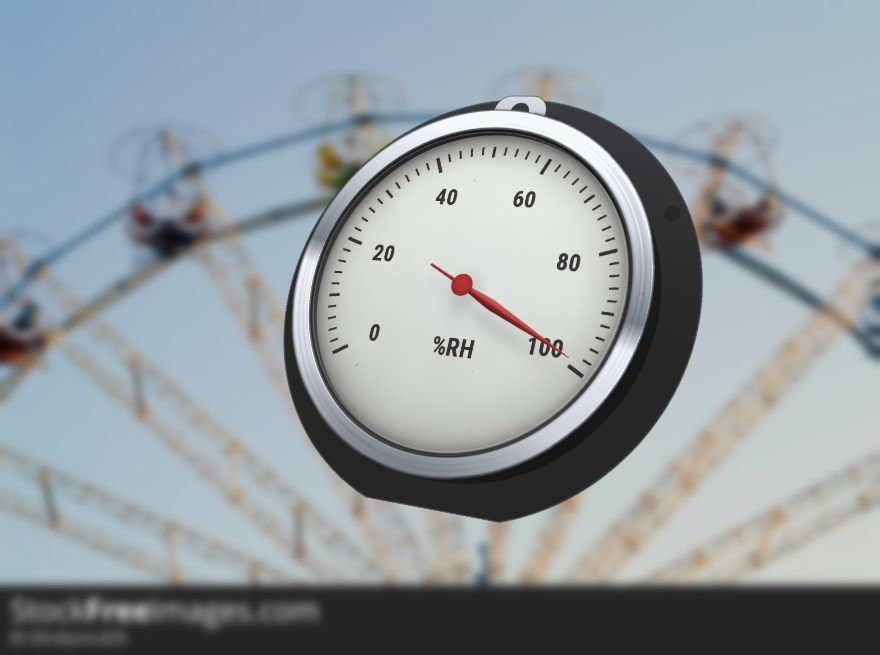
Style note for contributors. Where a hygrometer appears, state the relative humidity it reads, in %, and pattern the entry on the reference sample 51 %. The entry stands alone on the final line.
99 %
